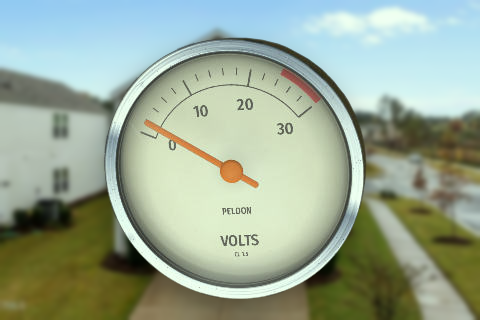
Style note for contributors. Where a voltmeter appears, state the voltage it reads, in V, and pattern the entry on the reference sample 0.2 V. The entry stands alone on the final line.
2 V
